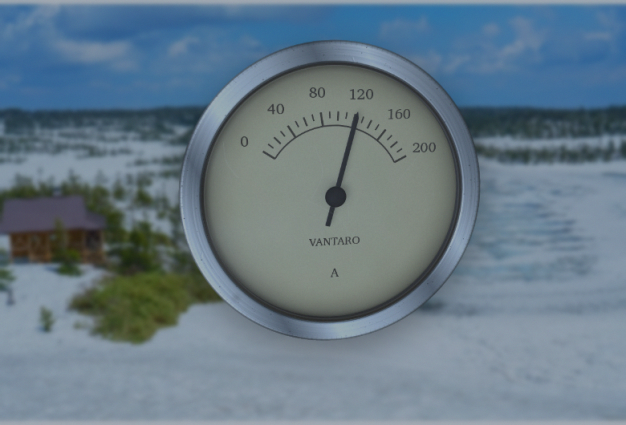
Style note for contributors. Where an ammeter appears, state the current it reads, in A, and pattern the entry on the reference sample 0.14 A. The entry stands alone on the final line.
120 A
